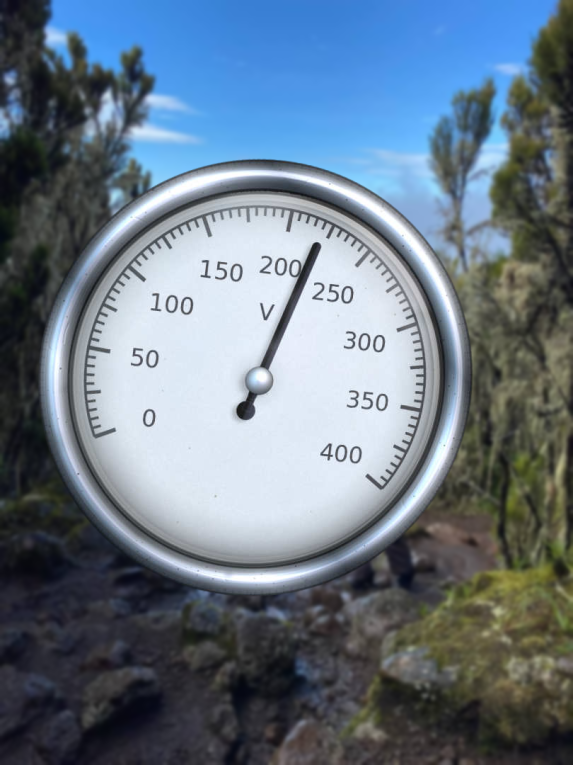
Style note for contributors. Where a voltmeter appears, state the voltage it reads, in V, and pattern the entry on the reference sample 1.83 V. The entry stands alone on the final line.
220 V
